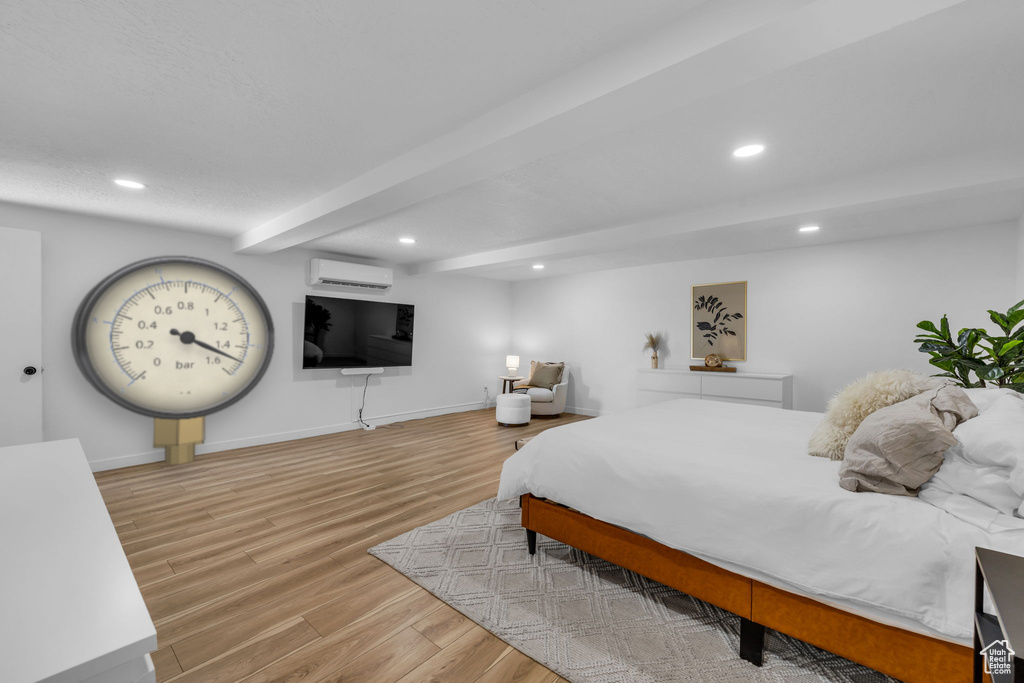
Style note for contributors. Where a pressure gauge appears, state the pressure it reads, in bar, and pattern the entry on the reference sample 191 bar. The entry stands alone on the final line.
1.5 bar
